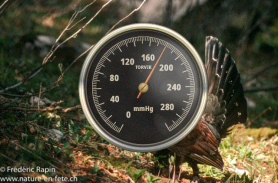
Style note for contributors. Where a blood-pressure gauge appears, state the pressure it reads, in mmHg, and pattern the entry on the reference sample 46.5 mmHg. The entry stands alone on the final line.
180 mmHg
